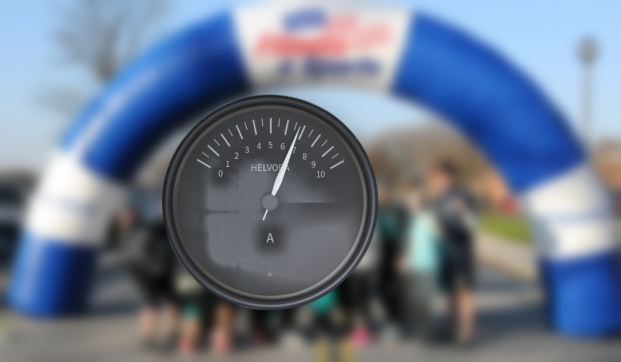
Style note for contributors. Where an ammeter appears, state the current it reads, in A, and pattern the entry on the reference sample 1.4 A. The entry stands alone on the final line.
6.75 A
